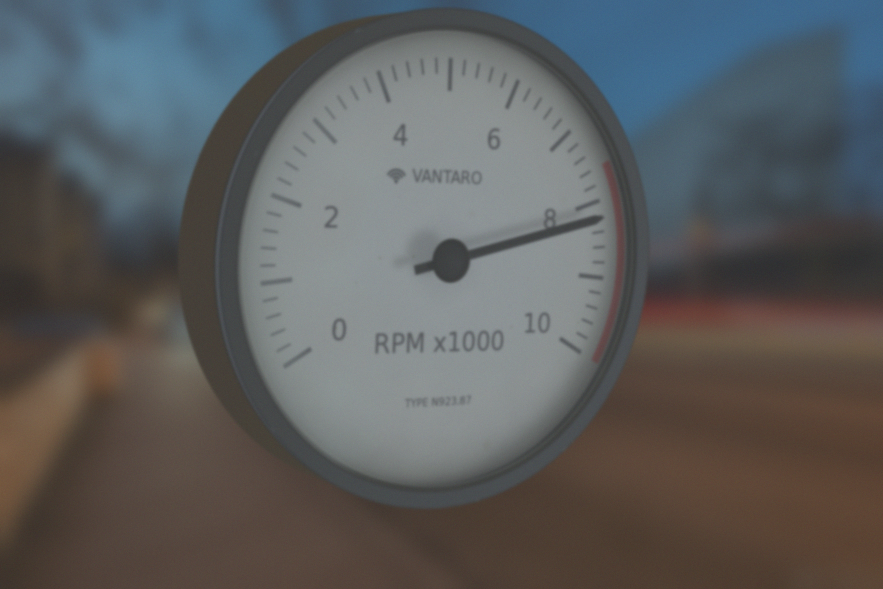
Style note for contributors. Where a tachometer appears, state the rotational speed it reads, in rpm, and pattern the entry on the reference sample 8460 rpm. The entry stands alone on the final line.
8200 rpm
